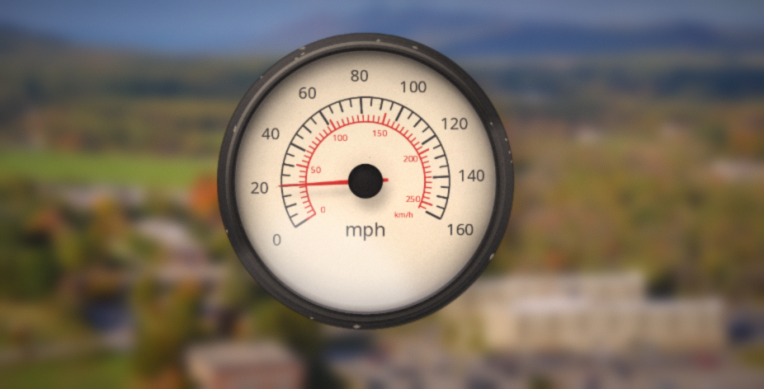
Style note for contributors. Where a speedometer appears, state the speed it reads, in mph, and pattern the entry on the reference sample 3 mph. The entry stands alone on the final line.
20 mph
